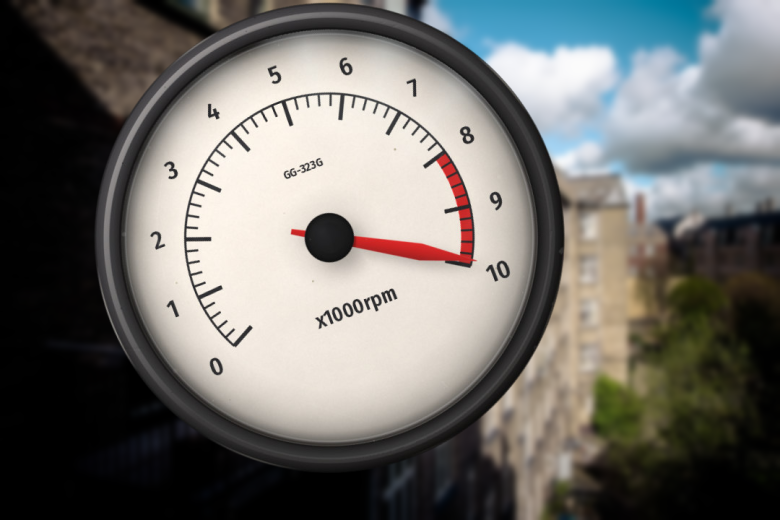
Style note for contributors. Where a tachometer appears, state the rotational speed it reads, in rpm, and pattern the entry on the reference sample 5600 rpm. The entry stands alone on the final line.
9900 rpm
